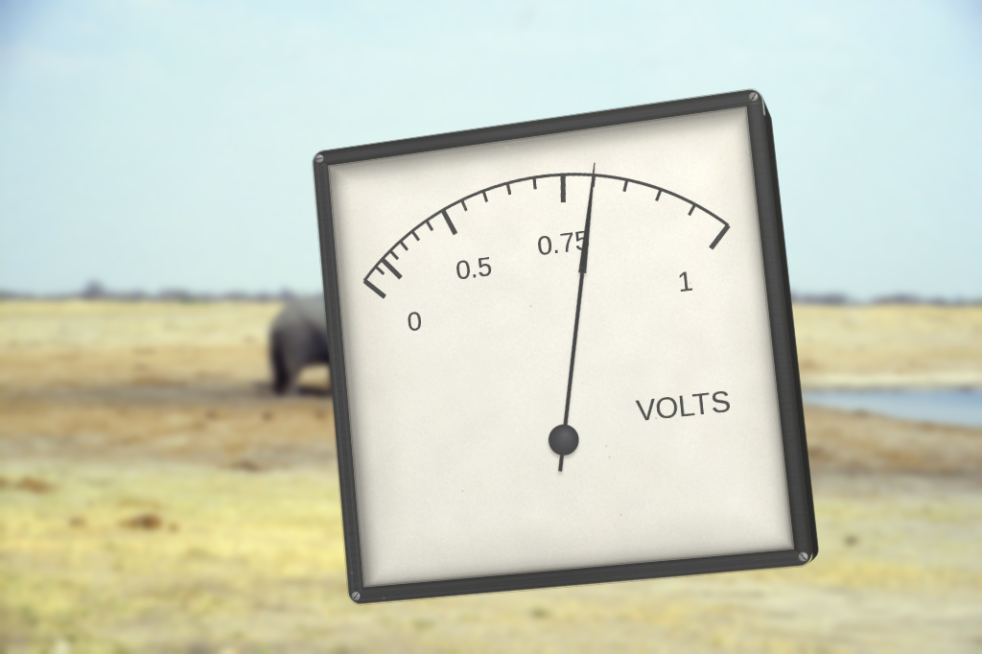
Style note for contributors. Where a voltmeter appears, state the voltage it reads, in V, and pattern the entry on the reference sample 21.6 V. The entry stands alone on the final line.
0.8 V
